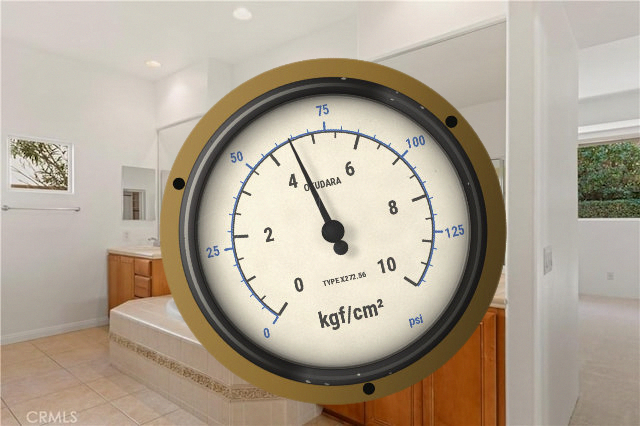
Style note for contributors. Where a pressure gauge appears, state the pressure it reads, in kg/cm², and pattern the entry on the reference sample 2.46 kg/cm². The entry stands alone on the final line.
4.5 kg/cm²
